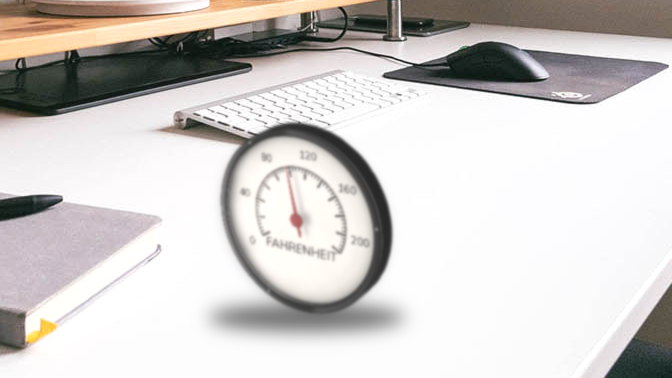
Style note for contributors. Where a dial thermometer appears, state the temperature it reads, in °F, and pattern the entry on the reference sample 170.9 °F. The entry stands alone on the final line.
100 °F
